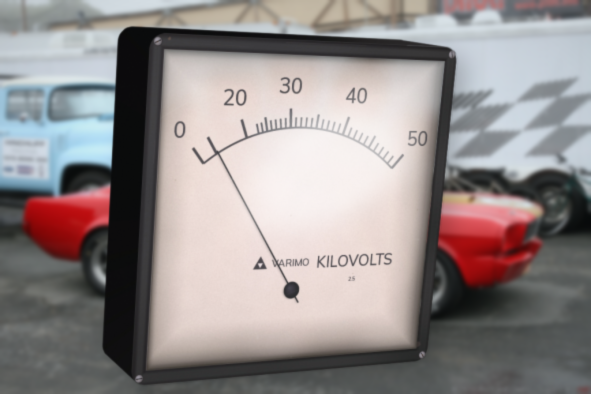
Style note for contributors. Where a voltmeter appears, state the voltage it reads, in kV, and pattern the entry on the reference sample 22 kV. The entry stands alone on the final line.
10 kV
